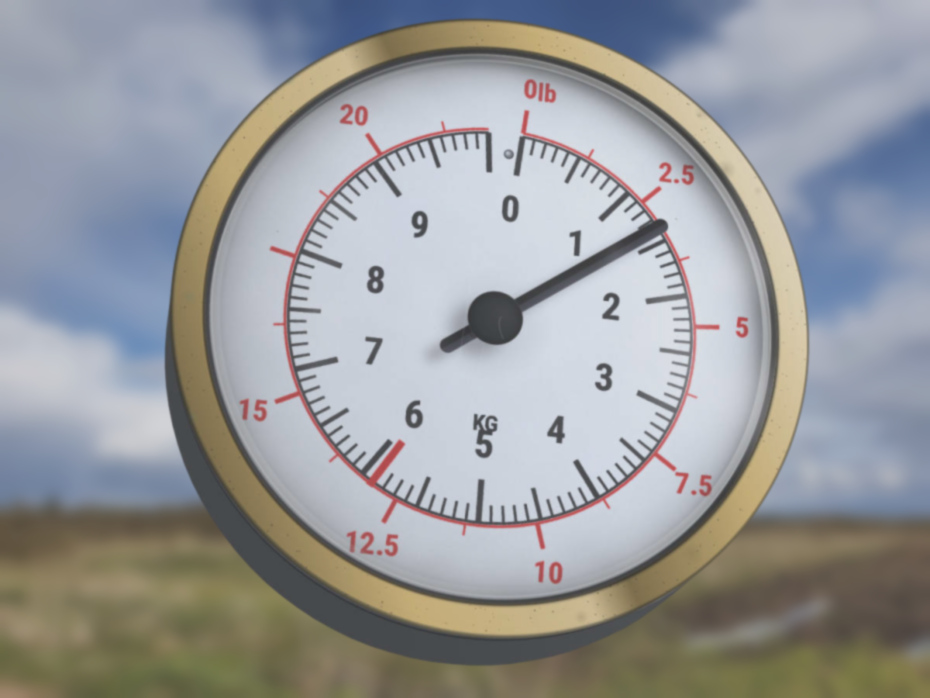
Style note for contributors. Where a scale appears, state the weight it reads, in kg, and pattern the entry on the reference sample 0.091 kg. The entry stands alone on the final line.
1.4 kg
